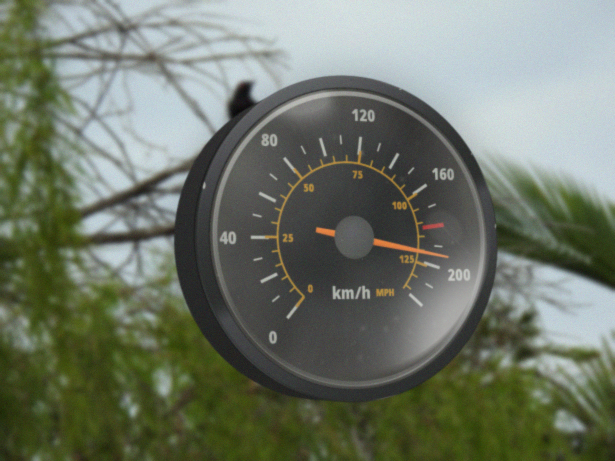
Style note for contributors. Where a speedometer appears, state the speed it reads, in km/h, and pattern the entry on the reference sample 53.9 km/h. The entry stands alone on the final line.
195 km/h
